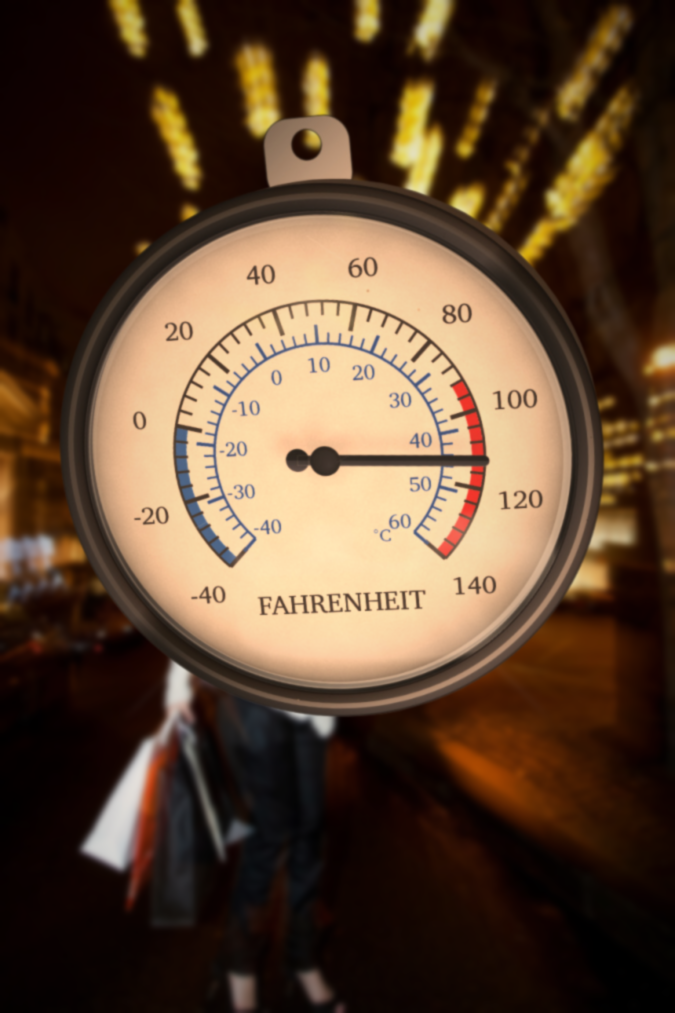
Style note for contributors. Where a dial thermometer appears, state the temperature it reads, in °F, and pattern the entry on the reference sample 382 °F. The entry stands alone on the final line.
112 °F
